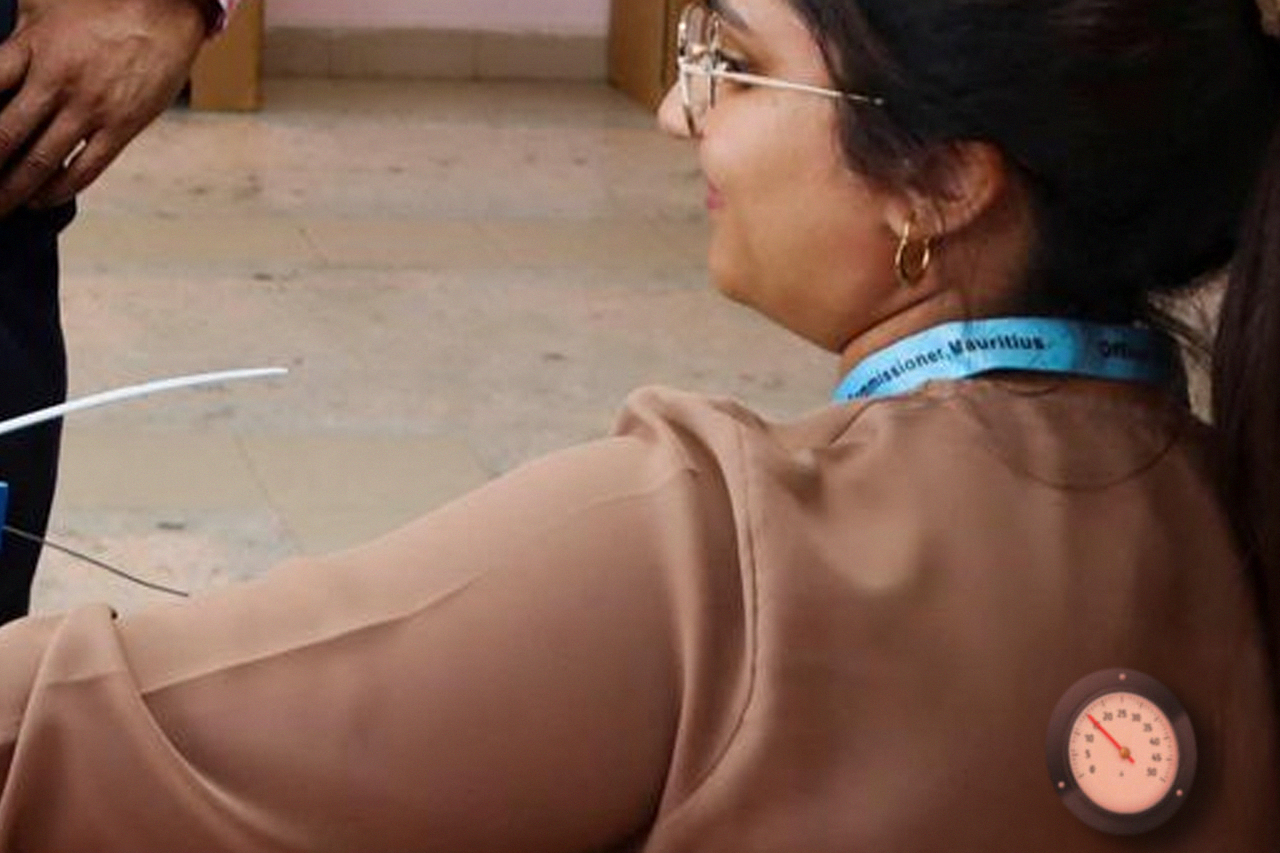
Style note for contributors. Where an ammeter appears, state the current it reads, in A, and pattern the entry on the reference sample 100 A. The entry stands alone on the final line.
15 A
